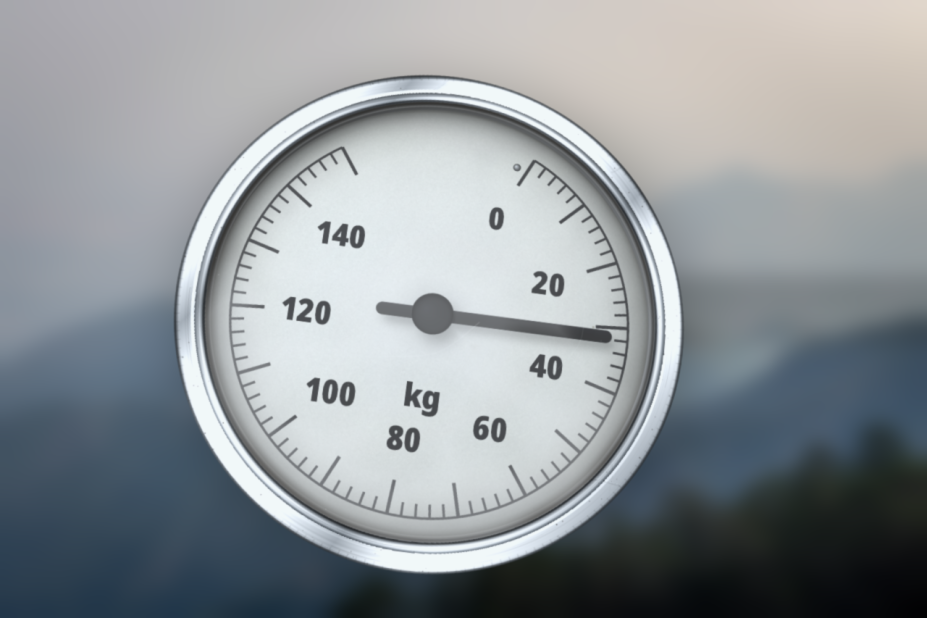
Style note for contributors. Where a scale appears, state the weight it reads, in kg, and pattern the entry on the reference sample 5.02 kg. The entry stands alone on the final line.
32 kg
